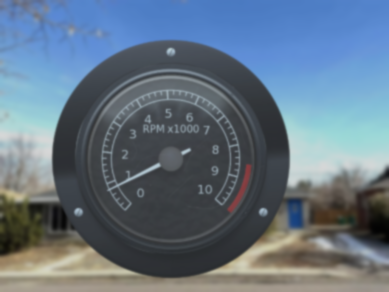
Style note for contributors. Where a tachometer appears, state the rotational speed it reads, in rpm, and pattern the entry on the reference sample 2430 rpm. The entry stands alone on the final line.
800 rpm
